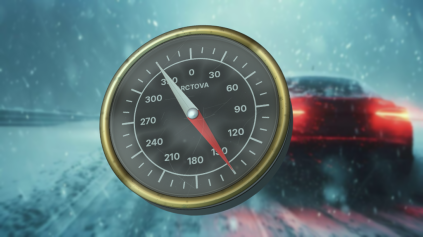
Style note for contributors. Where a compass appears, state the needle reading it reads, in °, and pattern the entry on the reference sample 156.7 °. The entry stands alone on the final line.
150 °
